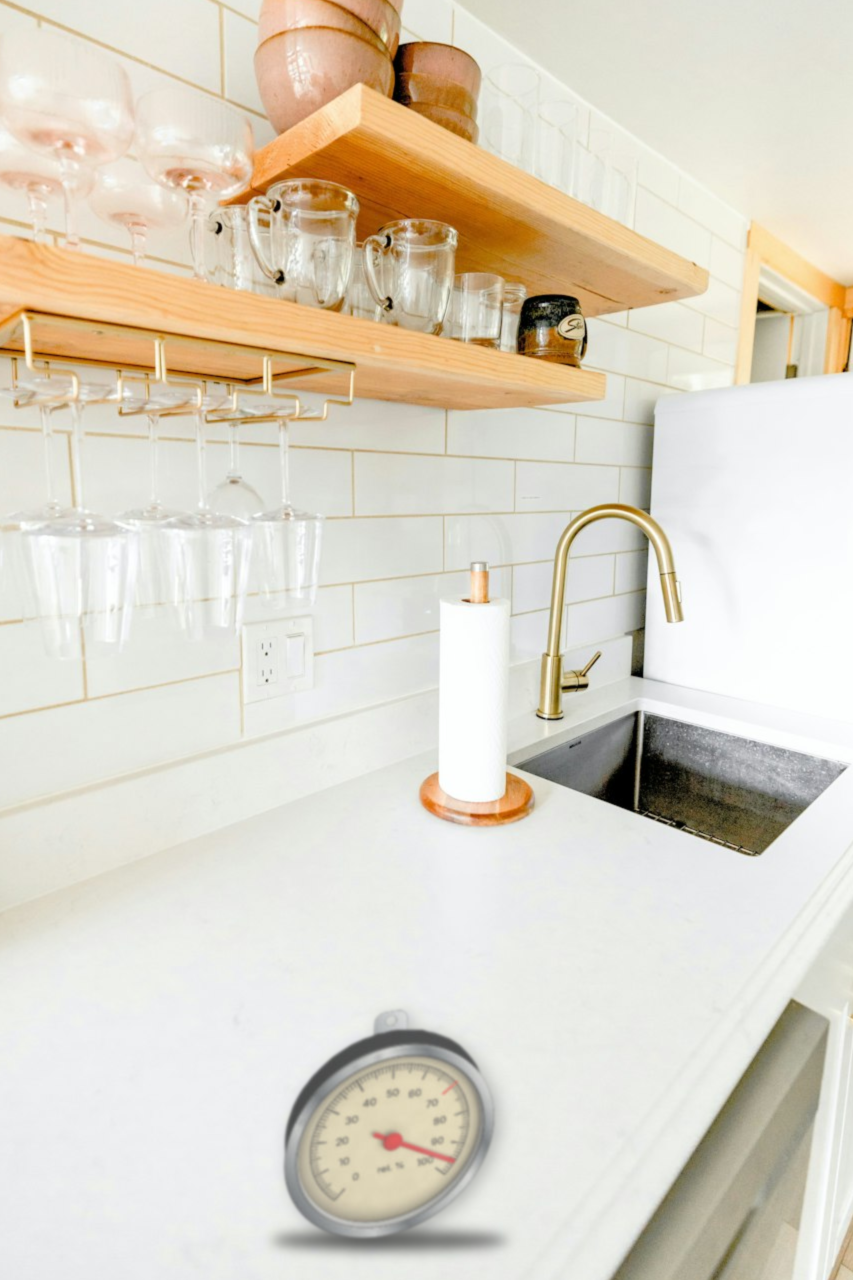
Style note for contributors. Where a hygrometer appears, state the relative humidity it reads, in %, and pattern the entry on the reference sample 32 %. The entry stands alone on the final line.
95 %
